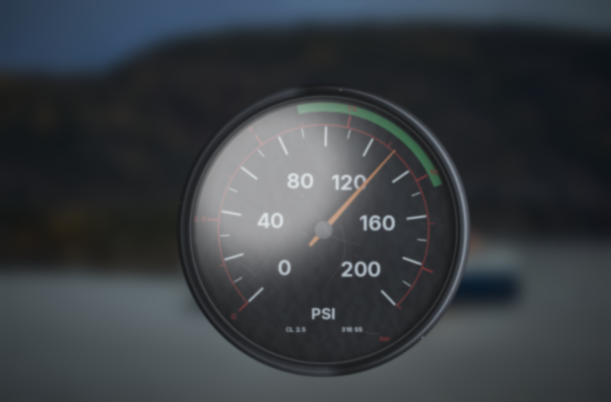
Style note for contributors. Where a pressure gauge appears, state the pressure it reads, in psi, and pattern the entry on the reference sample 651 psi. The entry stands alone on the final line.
130 psi
